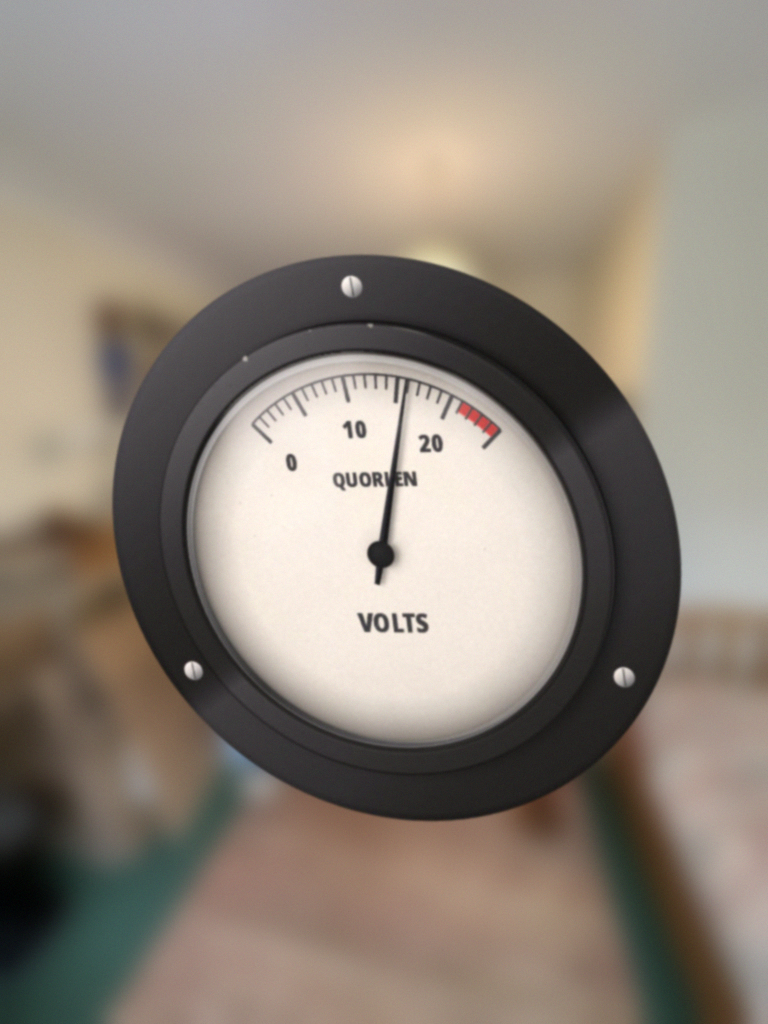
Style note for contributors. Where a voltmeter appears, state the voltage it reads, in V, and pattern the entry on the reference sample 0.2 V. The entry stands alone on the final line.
16 V
